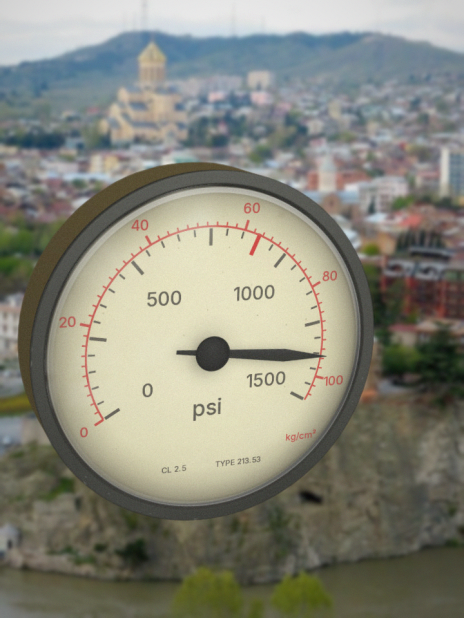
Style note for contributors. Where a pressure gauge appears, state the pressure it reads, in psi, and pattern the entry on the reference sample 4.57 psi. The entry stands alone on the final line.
1350 psi
